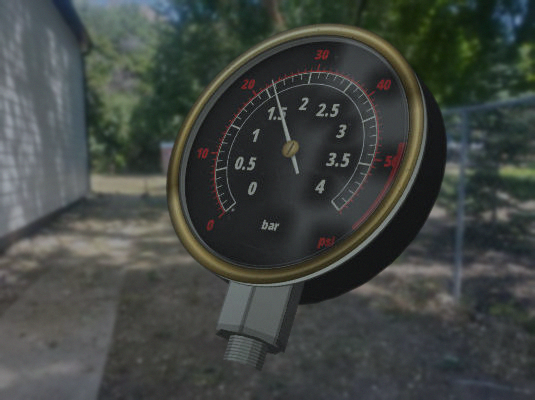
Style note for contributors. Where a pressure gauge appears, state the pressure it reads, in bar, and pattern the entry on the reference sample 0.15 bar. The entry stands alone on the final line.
1.6 bar
